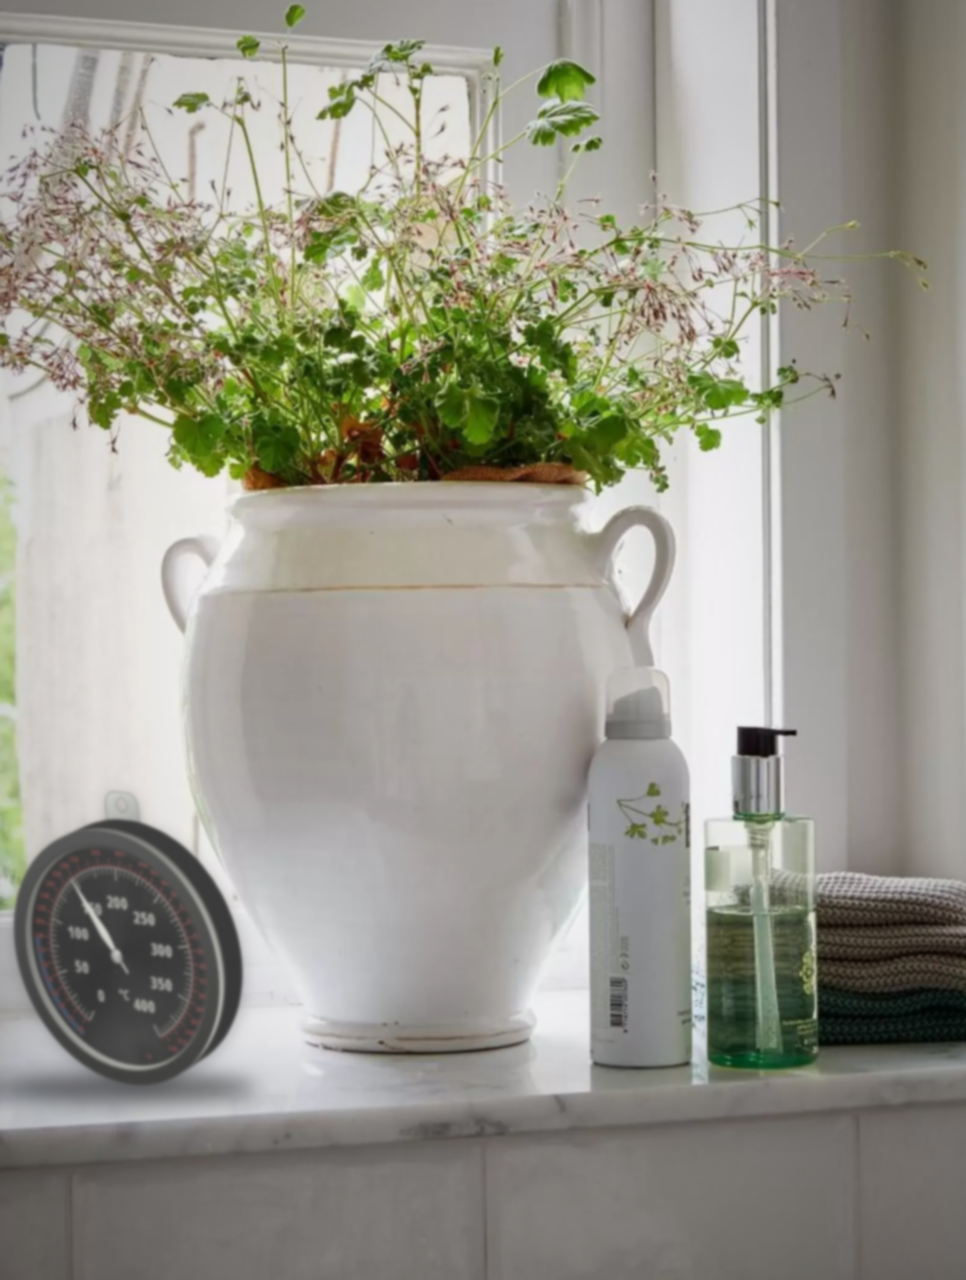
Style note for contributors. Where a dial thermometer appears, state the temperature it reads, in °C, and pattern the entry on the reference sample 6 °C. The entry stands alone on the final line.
150 °C
